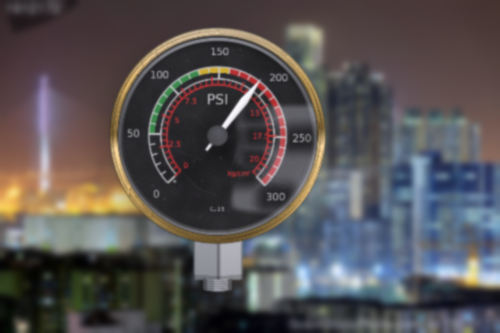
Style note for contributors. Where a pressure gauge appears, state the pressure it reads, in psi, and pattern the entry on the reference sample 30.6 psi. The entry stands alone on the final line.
190 psi
